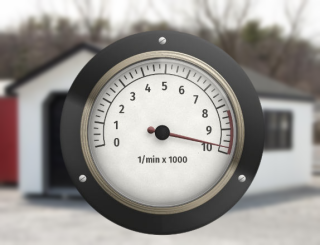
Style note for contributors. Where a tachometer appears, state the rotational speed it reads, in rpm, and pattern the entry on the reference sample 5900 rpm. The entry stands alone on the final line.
9750 rpm
